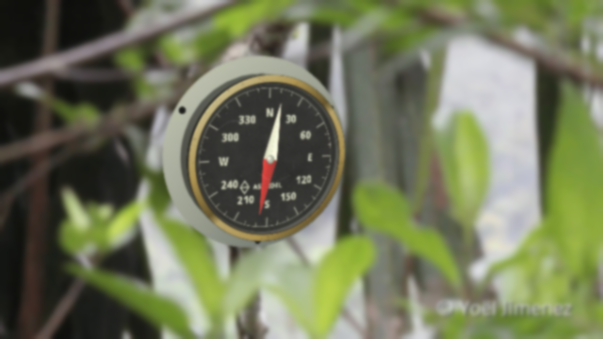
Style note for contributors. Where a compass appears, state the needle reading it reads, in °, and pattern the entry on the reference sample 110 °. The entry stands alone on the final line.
190 °
